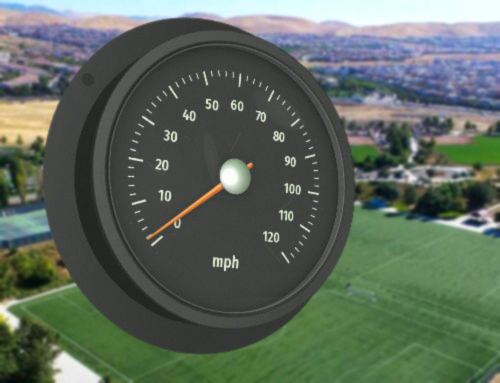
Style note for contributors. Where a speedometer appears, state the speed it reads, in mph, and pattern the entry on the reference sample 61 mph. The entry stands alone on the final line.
2 mph
